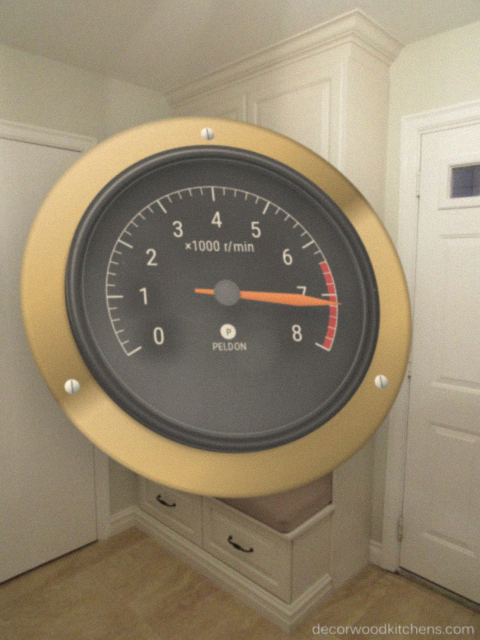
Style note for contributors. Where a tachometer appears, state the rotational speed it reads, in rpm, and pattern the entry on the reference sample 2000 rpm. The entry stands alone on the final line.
7200 rpm
